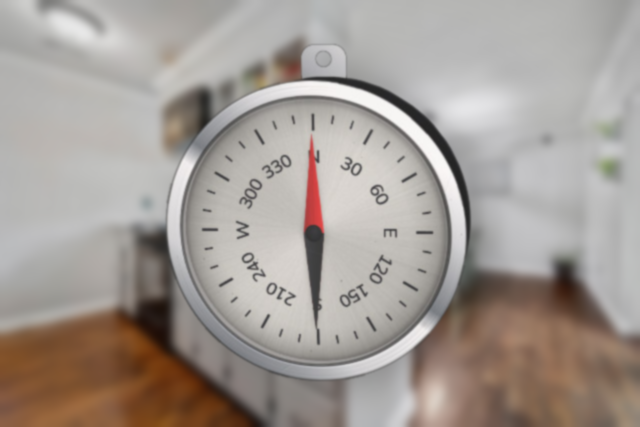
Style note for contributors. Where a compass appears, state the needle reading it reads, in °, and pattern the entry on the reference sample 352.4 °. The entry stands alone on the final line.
0 °
